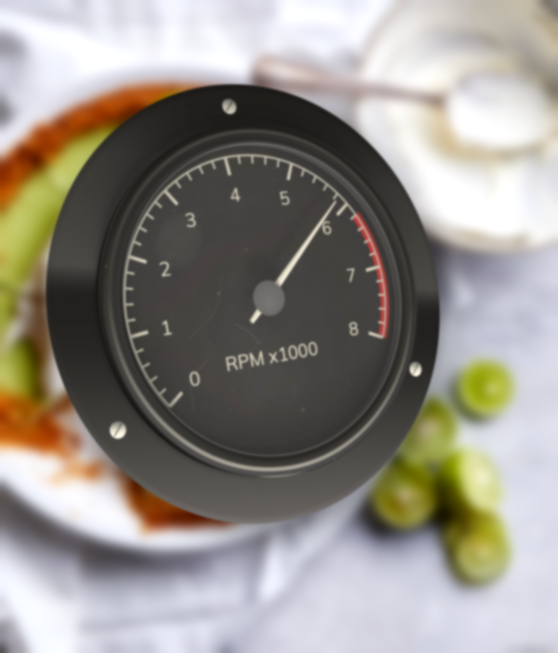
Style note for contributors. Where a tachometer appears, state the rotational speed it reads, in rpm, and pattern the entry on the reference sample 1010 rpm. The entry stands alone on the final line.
5800 rpm
